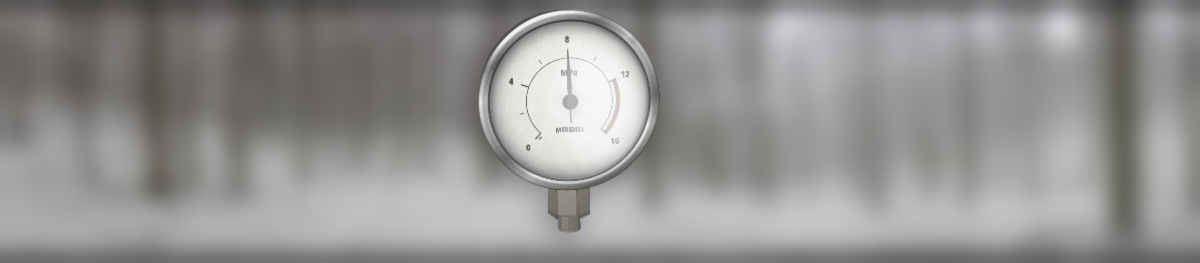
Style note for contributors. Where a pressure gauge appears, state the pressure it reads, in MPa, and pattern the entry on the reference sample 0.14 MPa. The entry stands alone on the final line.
8 MPa
